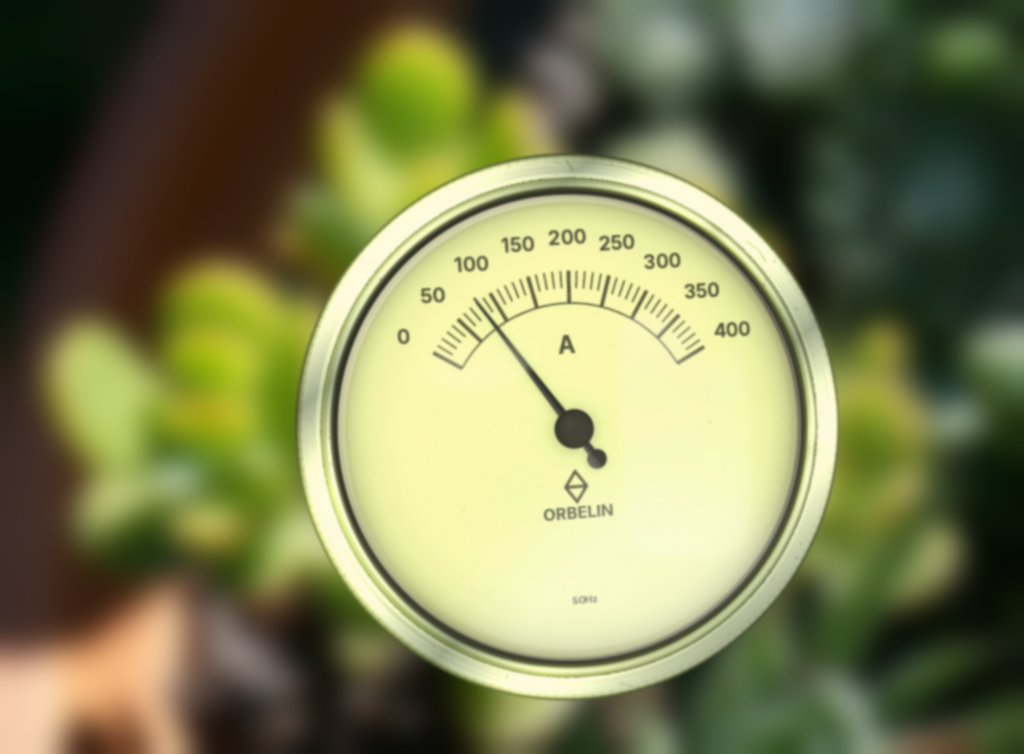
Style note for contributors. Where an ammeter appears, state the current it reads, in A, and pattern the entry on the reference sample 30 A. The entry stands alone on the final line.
80 A
